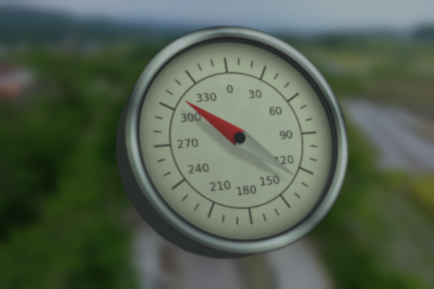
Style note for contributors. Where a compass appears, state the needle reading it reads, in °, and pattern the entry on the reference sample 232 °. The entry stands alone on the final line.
310 °
